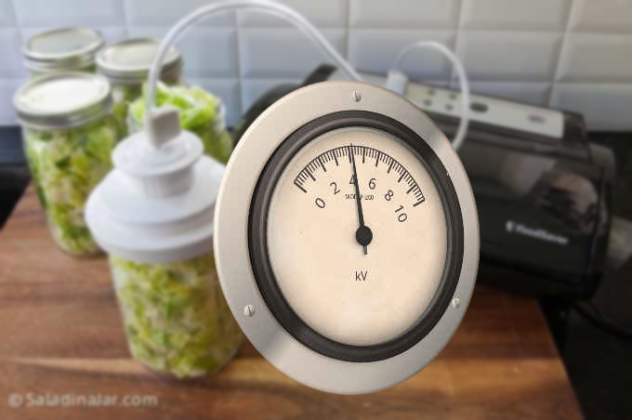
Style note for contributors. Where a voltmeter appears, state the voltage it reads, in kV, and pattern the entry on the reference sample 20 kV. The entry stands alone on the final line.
4 kV
